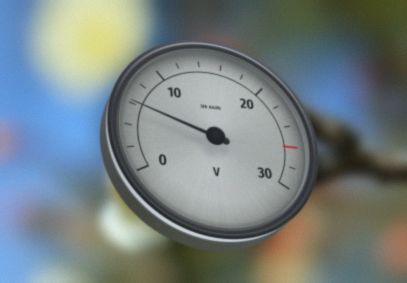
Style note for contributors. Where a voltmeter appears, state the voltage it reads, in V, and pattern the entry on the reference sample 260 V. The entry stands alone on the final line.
6 V
